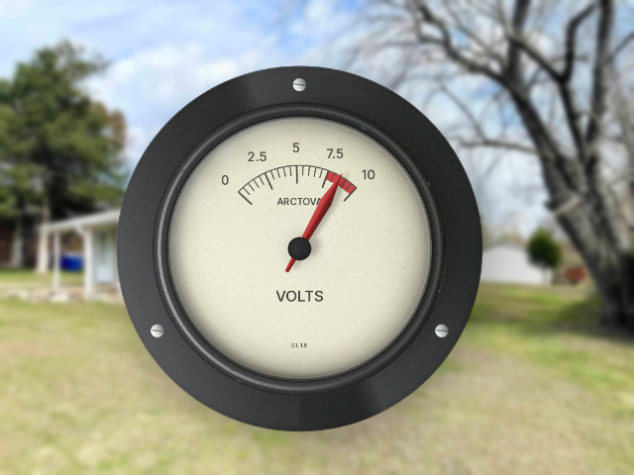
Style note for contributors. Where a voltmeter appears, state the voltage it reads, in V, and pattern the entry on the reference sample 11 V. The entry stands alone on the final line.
8.5 V
